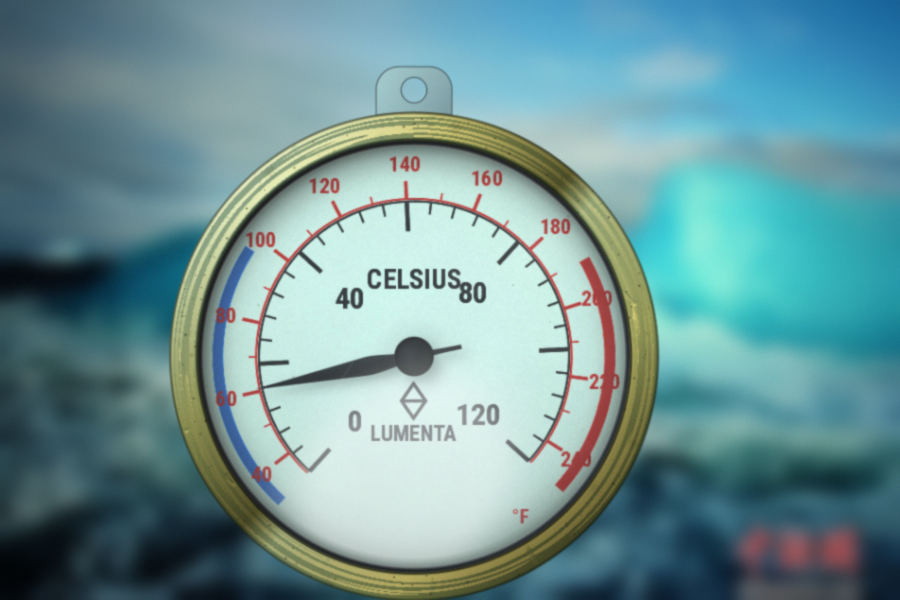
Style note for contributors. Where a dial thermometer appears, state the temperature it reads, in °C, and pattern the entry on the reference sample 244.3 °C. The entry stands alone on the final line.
16 °C
